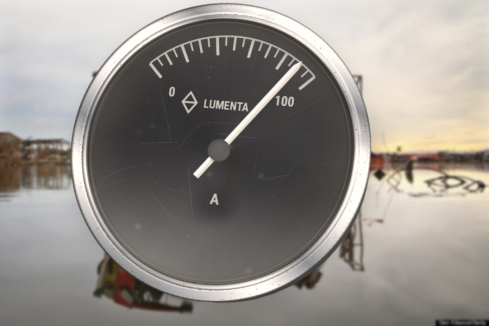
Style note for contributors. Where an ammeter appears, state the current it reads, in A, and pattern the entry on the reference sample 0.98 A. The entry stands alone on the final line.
90 A
